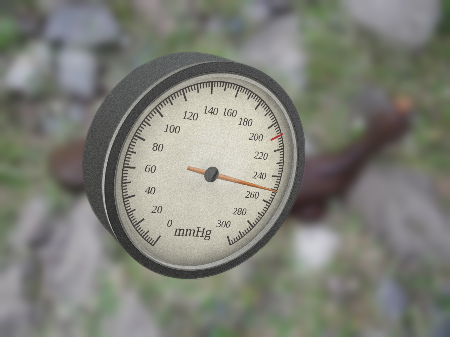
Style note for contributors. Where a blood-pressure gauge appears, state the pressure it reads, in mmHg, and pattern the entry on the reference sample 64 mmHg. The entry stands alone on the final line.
250 mmHg
